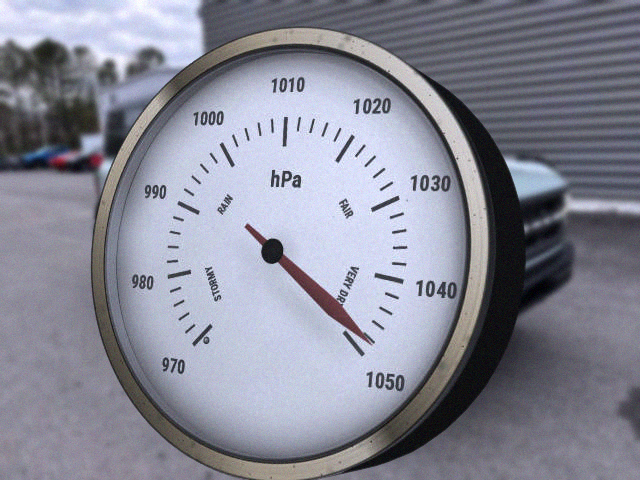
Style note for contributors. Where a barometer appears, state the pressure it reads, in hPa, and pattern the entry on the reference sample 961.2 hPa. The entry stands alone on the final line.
1048 hPa
